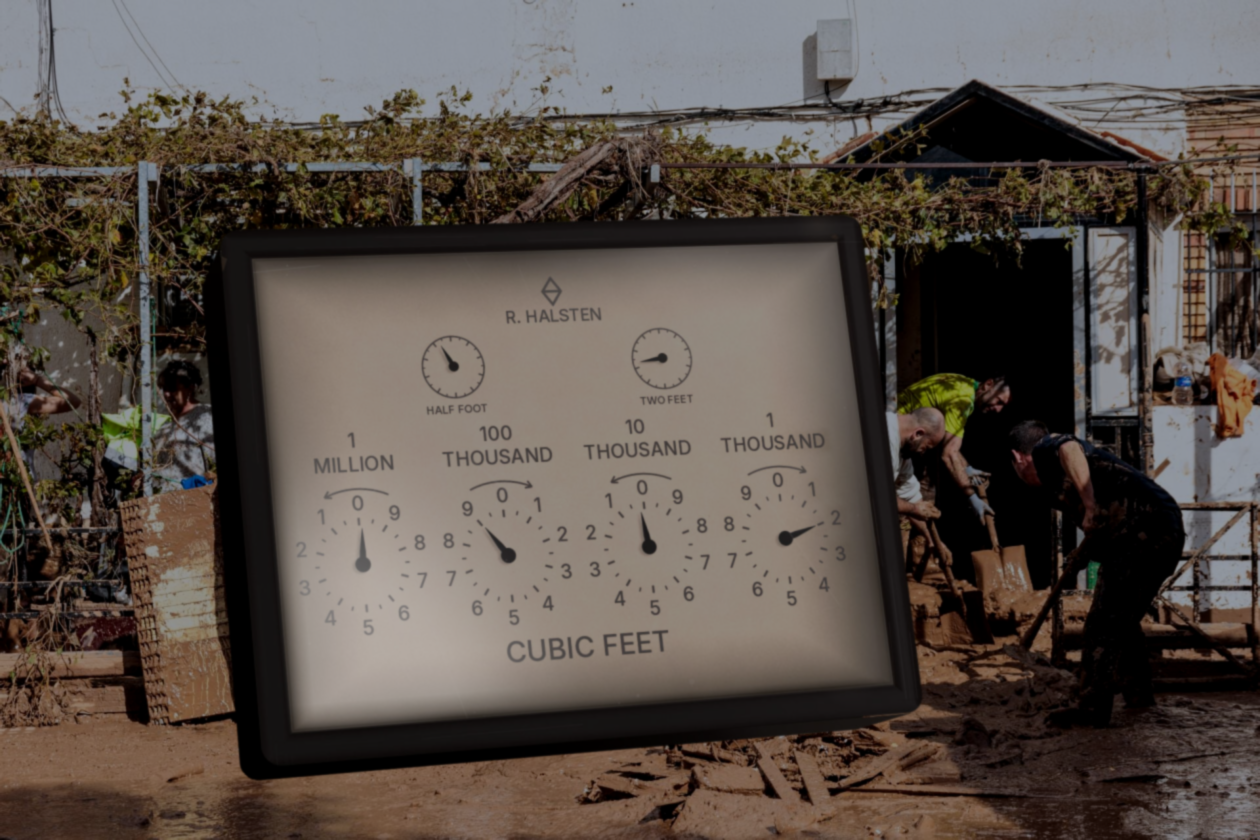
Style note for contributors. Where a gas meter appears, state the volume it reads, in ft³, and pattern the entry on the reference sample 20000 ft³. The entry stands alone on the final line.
990200 ft³
